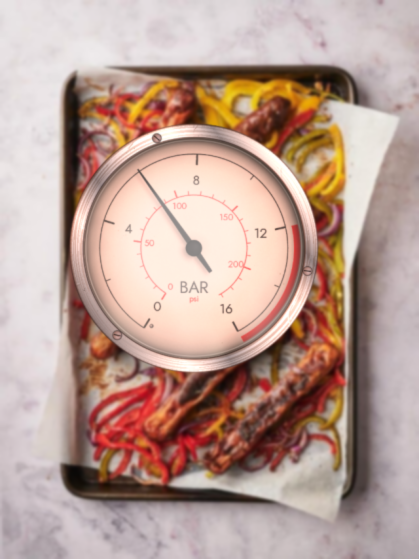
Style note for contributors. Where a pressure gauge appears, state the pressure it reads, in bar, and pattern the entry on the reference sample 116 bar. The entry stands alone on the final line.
6 bar
